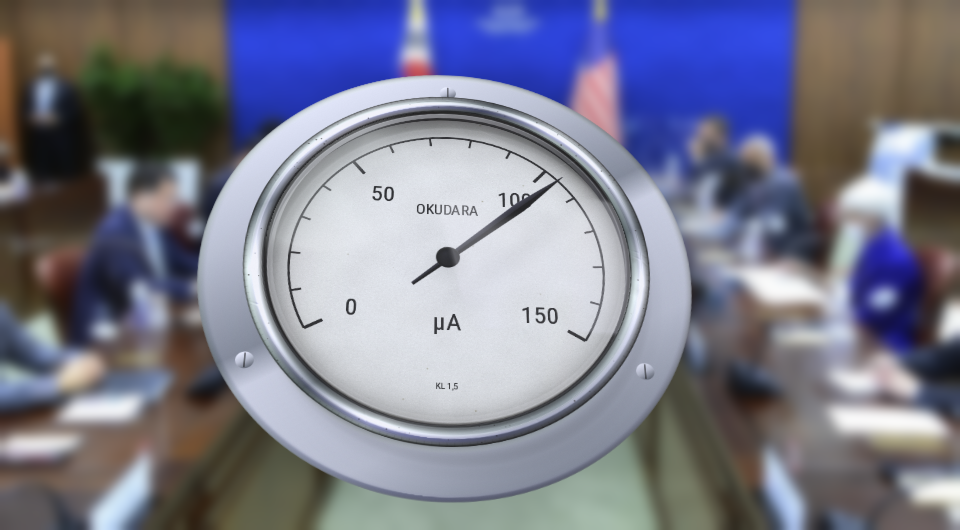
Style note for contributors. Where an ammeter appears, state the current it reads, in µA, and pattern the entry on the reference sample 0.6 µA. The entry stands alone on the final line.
105 µA
